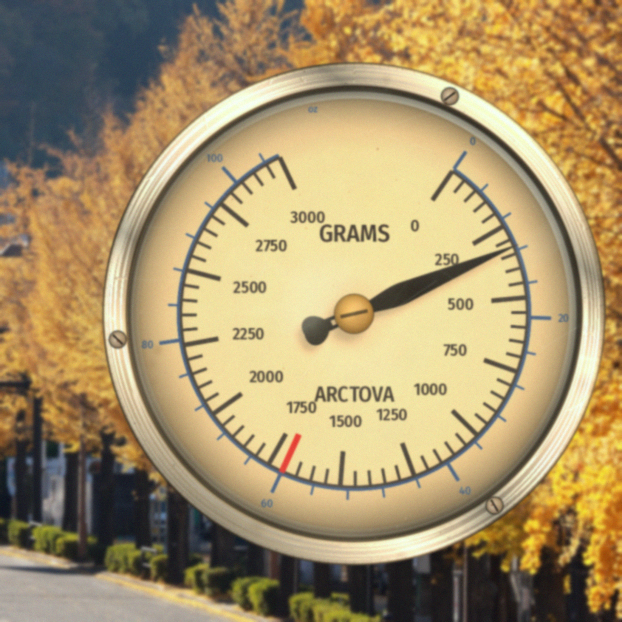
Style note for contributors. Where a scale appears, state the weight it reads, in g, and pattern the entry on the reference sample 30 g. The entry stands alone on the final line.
325 g
